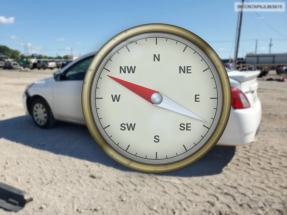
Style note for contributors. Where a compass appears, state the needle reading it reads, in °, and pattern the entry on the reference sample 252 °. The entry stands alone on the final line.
295 °
